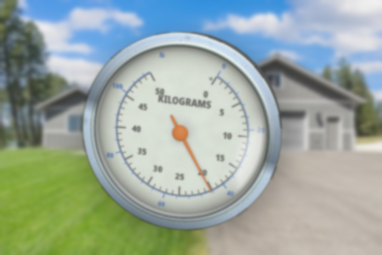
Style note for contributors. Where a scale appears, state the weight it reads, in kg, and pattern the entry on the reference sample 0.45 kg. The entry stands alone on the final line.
20 kg
